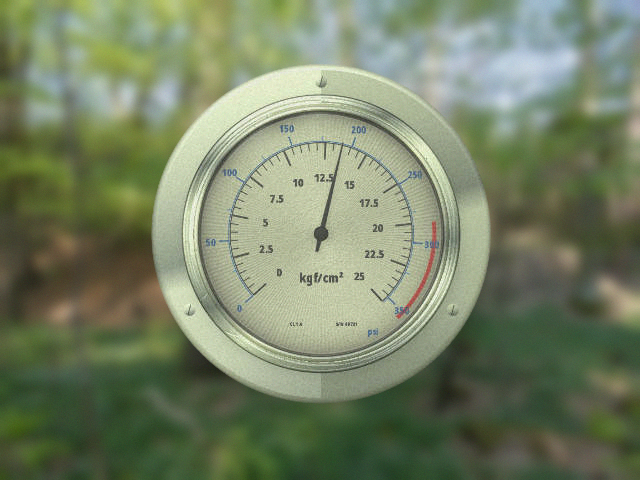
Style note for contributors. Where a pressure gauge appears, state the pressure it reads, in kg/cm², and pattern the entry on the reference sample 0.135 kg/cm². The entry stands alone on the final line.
13.5 kg/cm²
